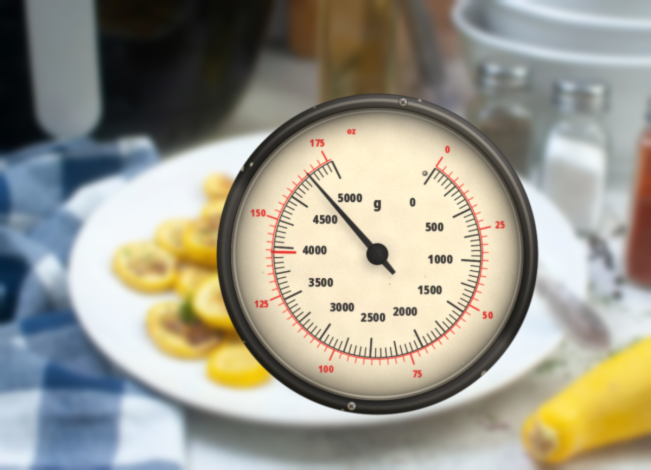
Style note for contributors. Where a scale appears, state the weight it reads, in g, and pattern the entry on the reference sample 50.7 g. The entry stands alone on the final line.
4750 g
